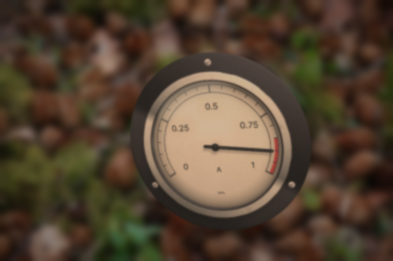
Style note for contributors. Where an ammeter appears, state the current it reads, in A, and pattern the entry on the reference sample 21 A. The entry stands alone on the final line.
0.9 A
